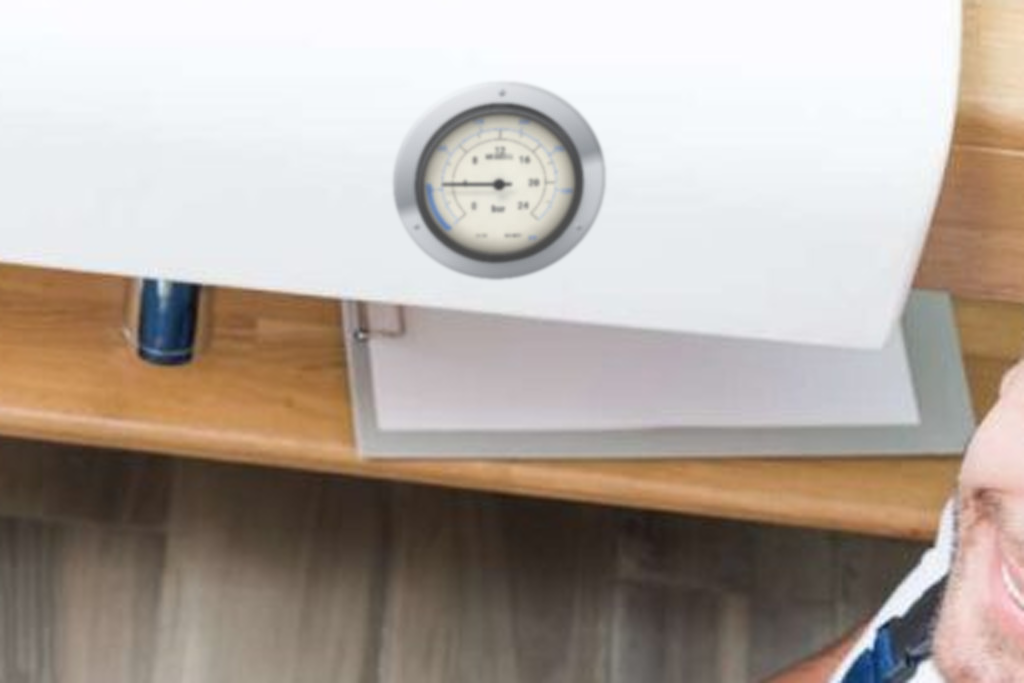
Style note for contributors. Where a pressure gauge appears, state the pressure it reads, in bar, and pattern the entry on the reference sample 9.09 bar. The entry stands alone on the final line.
4 bar
